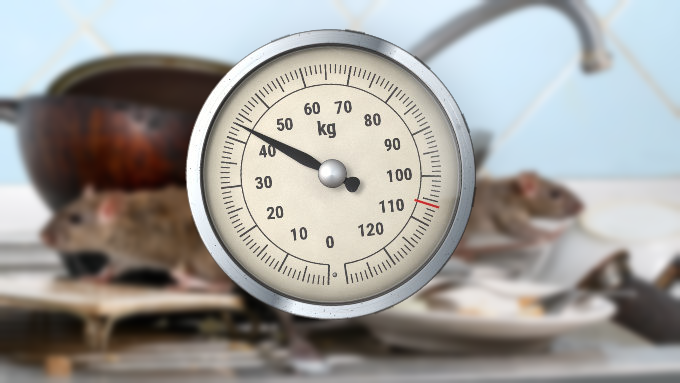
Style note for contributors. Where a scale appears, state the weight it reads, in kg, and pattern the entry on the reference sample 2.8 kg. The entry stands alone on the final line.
43 kg
